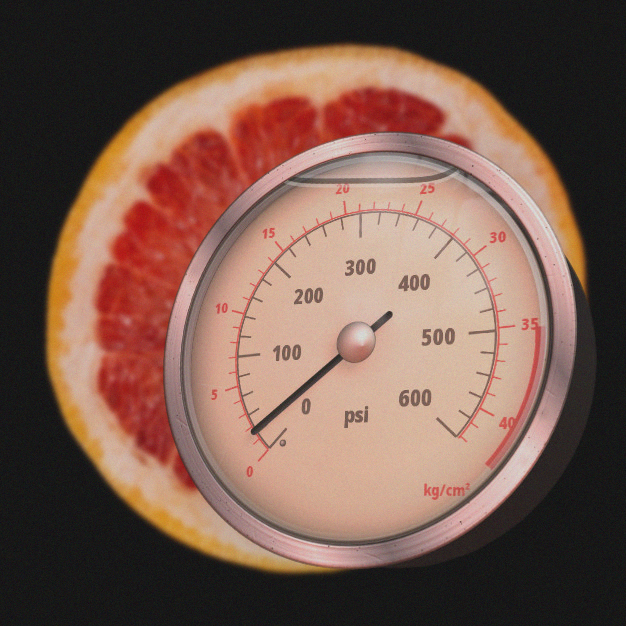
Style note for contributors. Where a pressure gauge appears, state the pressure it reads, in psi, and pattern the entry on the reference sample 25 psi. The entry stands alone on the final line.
20 psi
